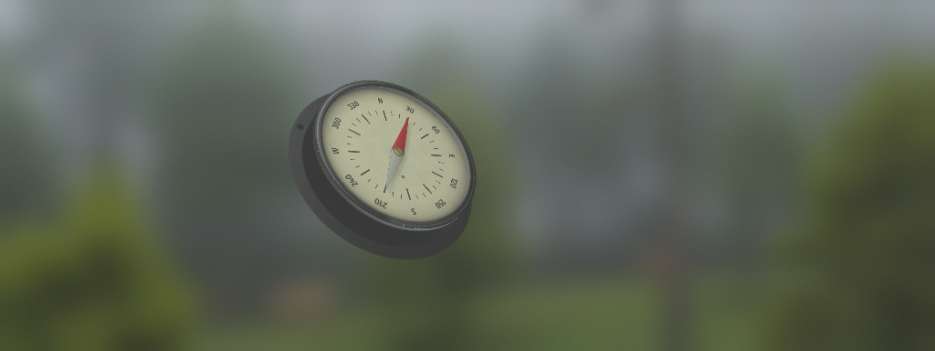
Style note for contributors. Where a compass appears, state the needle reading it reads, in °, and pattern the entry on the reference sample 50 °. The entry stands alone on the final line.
30 °
